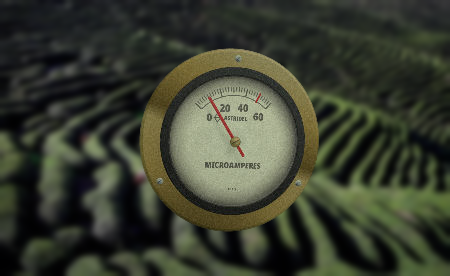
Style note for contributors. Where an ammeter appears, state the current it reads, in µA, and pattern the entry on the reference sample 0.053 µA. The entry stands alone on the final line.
10 µA
